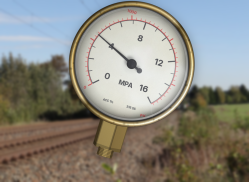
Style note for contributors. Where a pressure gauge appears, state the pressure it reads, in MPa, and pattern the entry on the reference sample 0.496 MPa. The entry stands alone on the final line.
4 MPa
